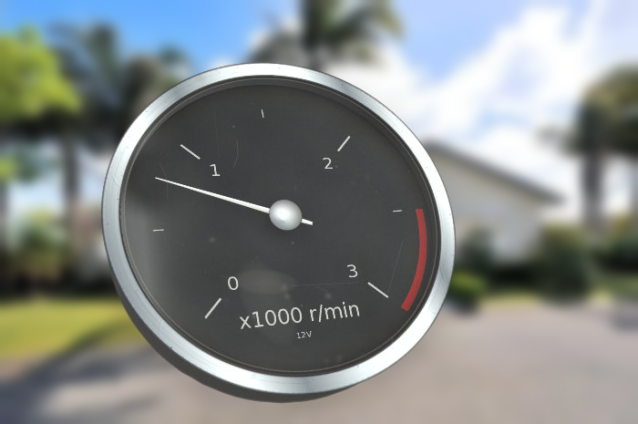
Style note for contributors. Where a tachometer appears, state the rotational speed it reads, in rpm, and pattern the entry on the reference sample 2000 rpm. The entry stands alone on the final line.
750 rpm
